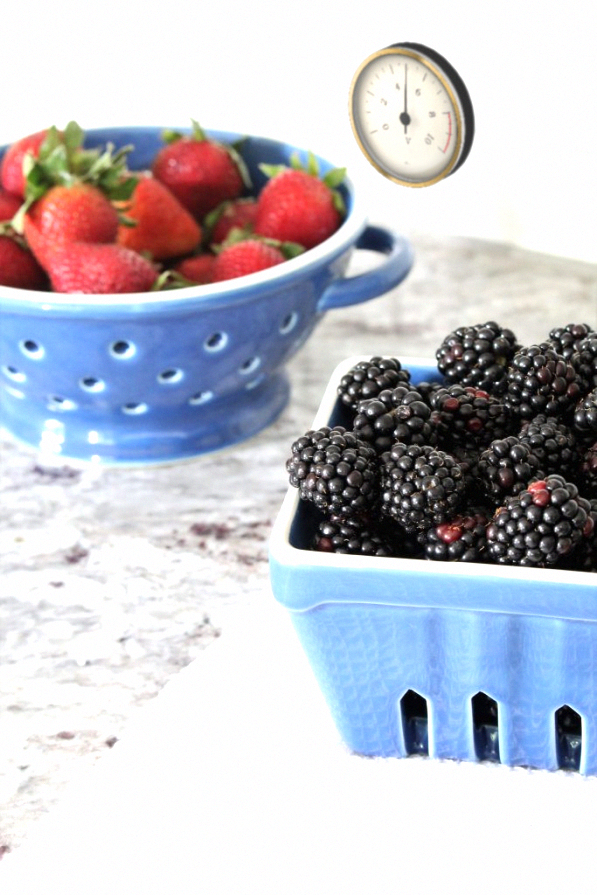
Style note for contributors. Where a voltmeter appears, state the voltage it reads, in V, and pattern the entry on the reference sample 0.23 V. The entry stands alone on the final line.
5 V
